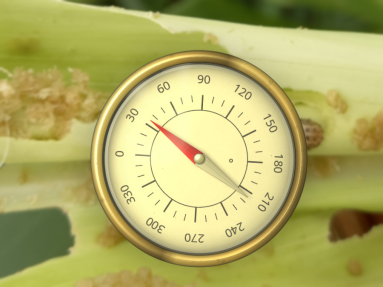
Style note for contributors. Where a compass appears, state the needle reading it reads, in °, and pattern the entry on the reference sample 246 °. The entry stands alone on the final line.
35 °
